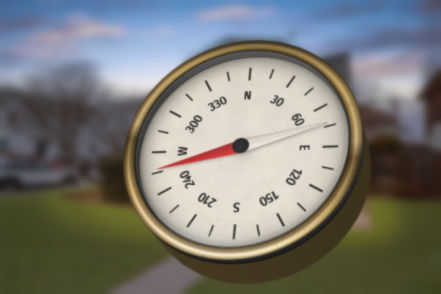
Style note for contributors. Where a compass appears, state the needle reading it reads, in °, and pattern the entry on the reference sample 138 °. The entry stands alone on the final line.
255 °
